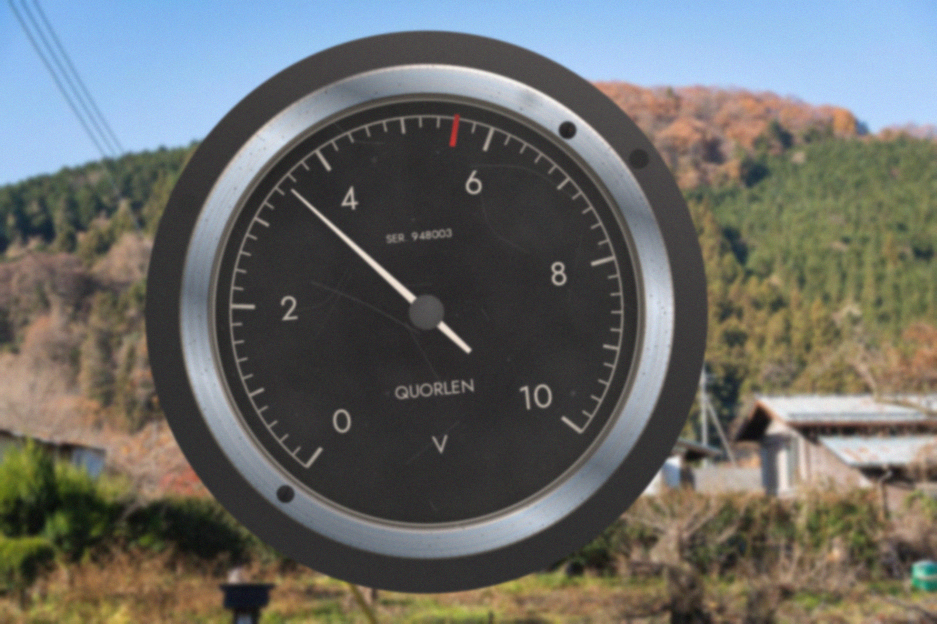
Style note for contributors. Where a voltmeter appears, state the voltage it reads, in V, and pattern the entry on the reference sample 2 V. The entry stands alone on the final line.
3.5 V
